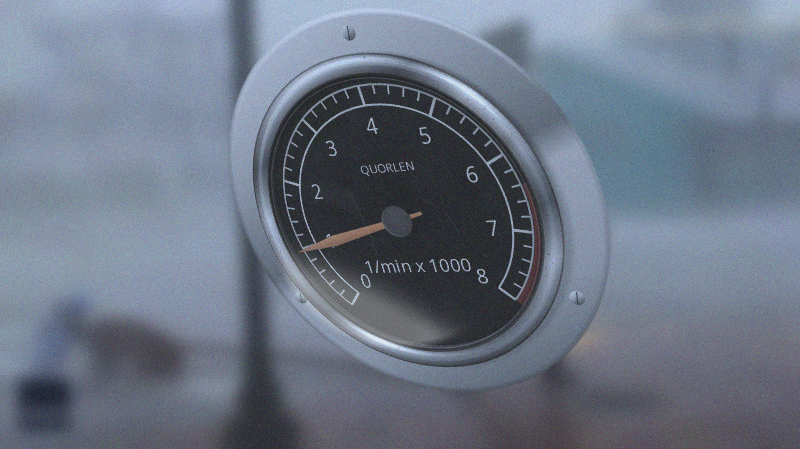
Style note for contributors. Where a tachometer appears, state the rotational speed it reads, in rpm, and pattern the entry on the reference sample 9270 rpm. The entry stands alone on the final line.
1000 rpm
